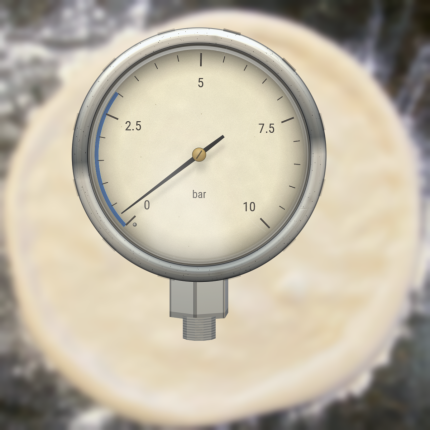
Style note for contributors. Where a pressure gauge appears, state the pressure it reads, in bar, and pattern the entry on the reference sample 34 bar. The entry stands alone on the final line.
0.25 bar
